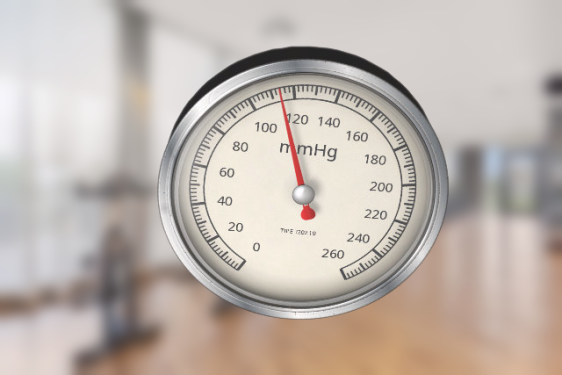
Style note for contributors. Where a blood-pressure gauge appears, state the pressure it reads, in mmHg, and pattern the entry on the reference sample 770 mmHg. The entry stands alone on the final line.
114 mmHg
